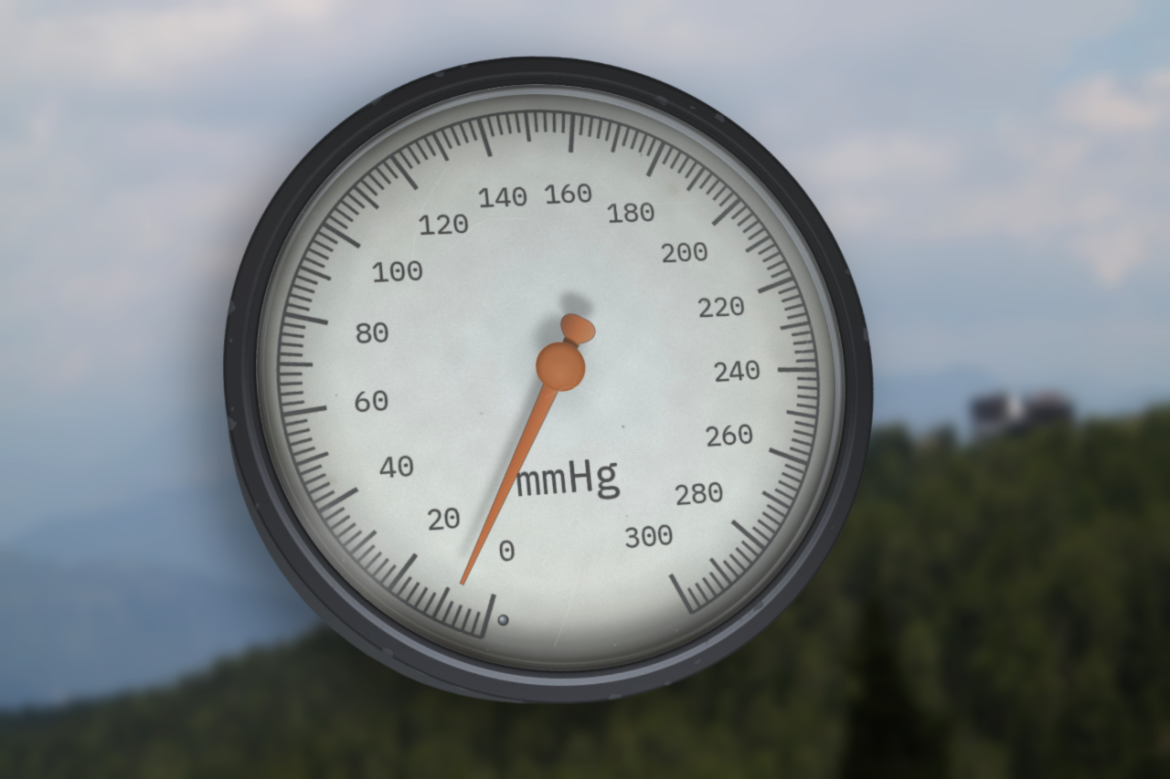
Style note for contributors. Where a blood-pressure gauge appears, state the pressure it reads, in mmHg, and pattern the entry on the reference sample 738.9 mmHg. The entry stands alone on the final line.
8 mmHg
